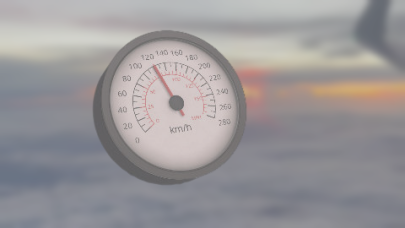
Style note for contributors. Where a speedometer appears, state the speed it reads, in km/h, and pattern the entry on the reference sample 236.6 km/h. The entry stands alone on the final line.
120 km/h
